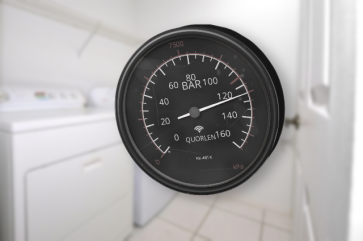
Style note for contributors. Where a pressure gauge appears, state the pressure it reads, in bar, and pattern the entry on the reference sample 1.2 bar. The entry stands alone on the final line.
125 bar
